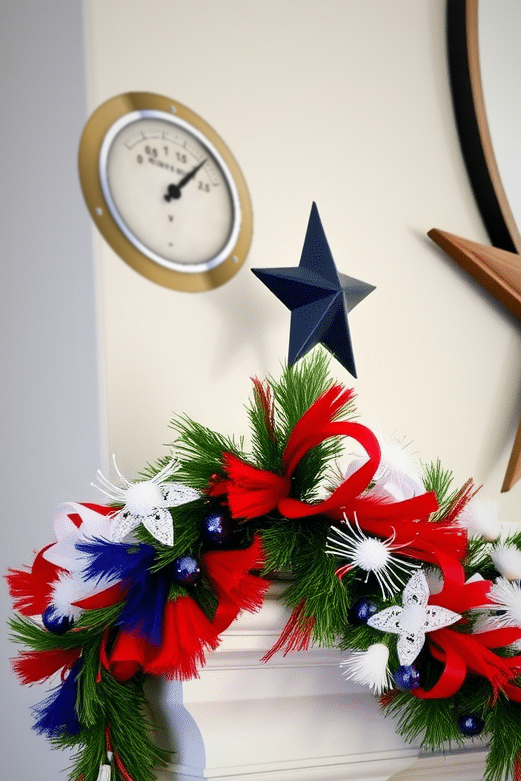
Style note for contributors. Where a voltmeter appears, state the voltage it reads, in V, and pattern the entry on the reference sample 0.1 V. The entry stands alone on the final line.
2 V
